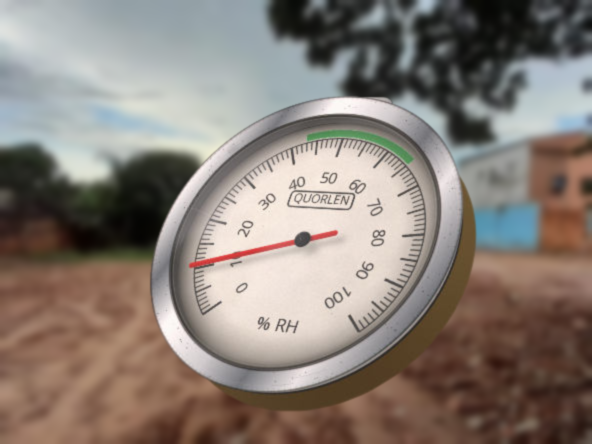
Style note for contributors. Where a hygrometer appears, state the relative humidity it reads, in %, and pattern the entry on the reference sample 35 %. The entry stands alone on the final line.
10 %
